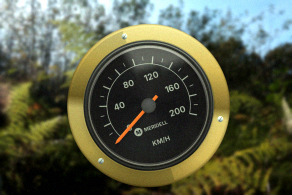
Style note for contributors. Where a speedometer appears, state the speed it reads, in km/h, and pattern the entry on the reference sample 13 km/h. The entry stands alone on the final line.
0 km/h
